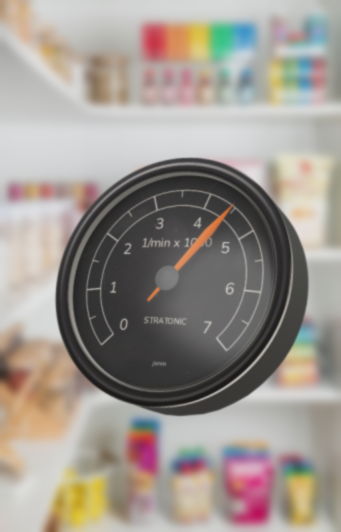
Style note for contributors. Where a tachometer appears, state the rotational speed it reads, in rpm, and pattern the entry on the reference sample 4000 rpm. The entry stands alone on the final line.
4500 rpm
